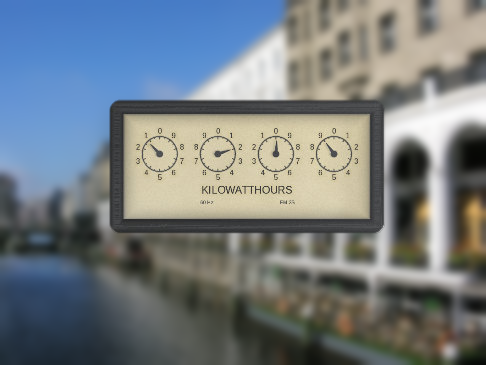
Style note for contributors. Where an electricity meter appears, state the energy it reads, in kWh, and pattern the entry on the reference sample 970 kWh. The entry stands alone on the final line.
1199 kWh
